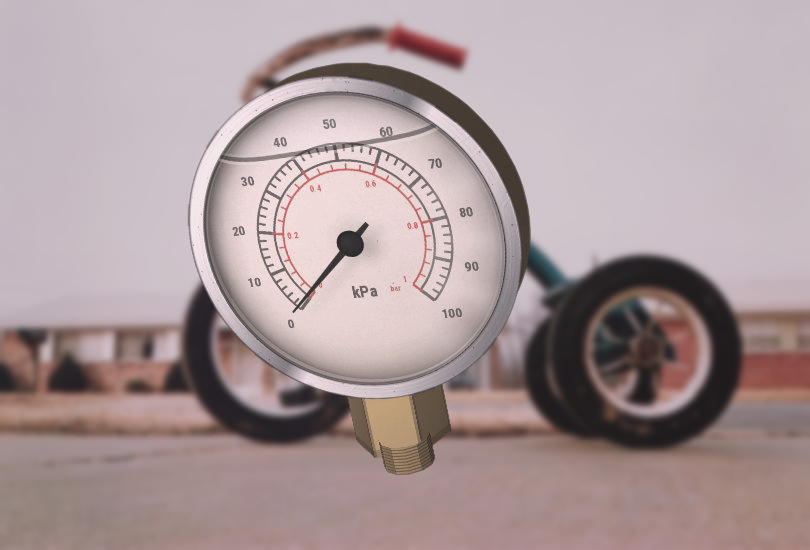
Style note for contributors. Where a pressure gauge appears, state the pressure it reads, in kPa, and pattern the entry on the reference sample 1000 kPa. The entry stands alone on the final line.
1 kPa
